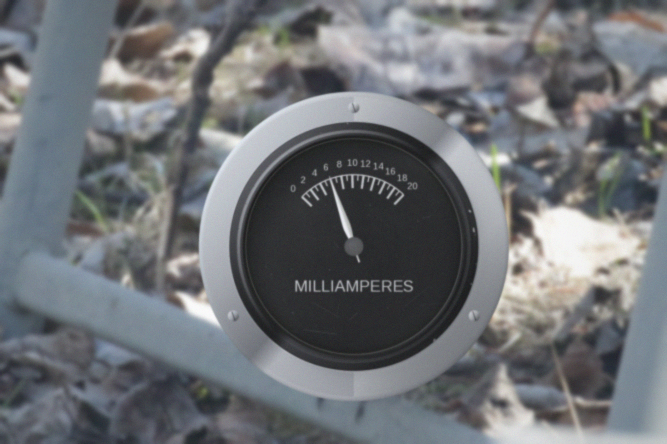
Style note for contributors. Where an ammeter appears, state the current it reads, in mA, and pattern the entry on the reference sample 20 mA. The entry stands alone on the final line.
6 mA
